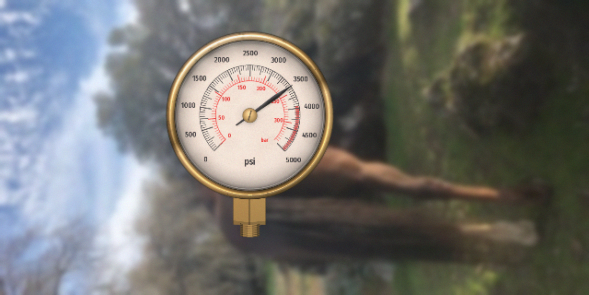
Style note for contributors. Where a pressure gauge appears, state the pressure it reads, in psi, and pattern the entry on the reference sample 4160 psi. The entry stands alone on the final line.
3500 psi
